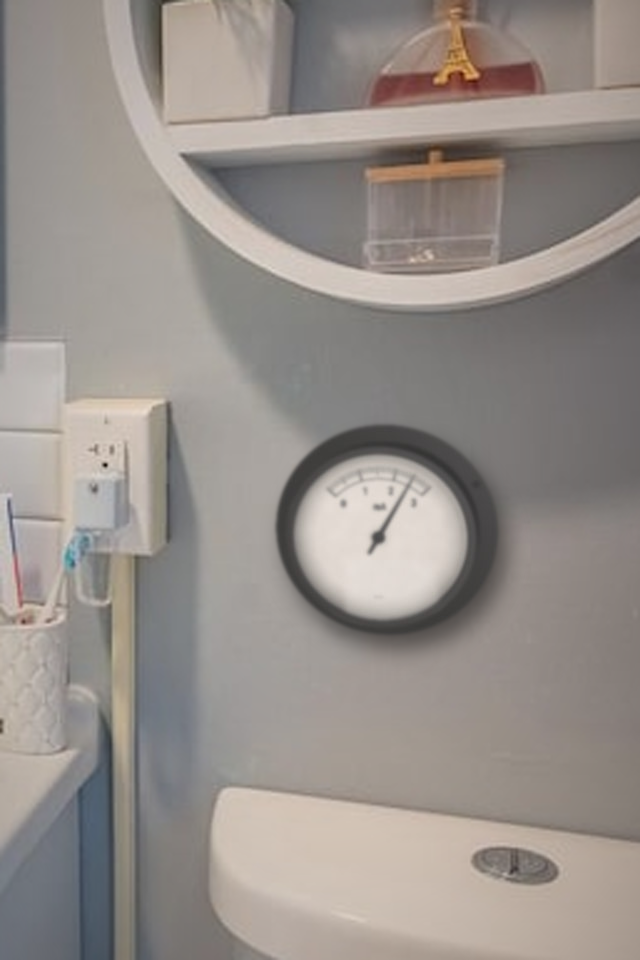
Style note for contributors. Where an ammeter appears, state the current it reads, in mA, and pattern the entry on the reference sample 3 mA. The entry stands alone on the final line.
2.5 mA
